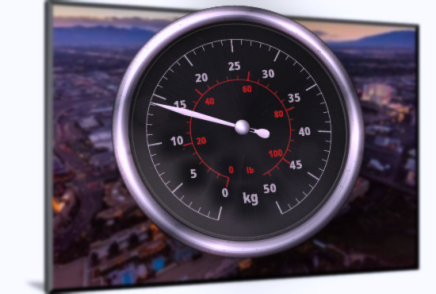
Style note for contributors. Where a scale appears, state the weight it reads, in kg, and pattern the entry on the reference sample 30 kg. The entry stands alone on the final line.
14 kg
